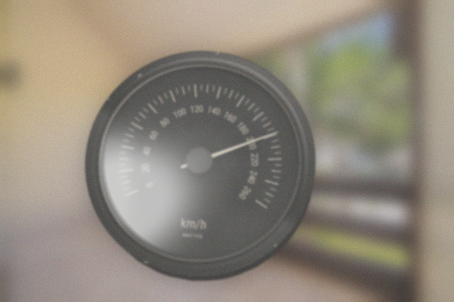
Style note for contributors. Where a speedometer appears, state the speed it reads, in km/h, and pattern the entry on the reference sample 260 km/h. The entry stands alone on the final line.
200 km/h
